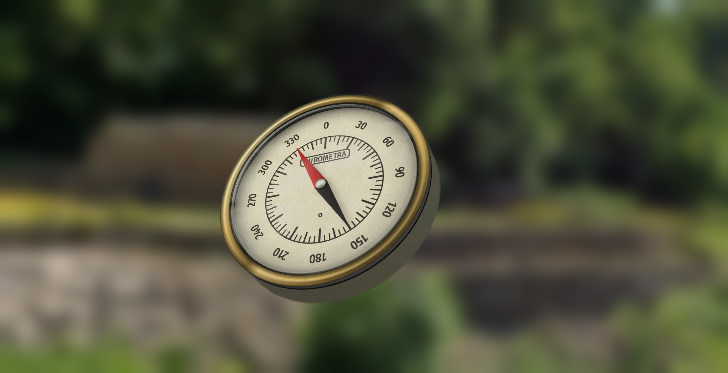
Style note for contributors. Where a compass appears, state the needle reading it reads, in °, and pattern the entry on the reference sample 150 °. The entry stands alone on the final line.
330 °
